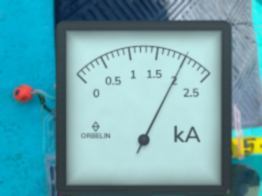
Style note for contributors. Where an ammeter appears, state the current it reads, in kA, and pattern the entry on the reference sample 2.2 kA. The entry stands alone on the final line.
2 kA
